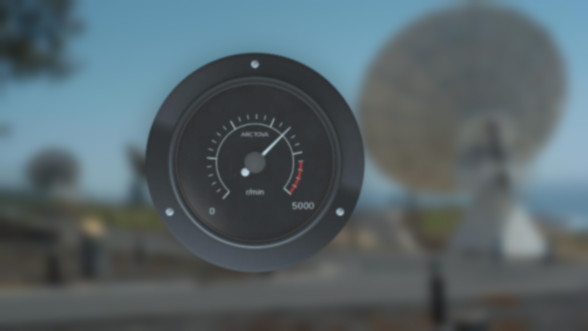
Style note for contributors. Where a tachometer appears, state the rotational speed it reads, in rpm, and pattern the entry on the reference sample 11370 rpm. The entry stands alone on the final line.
3400 rpm
